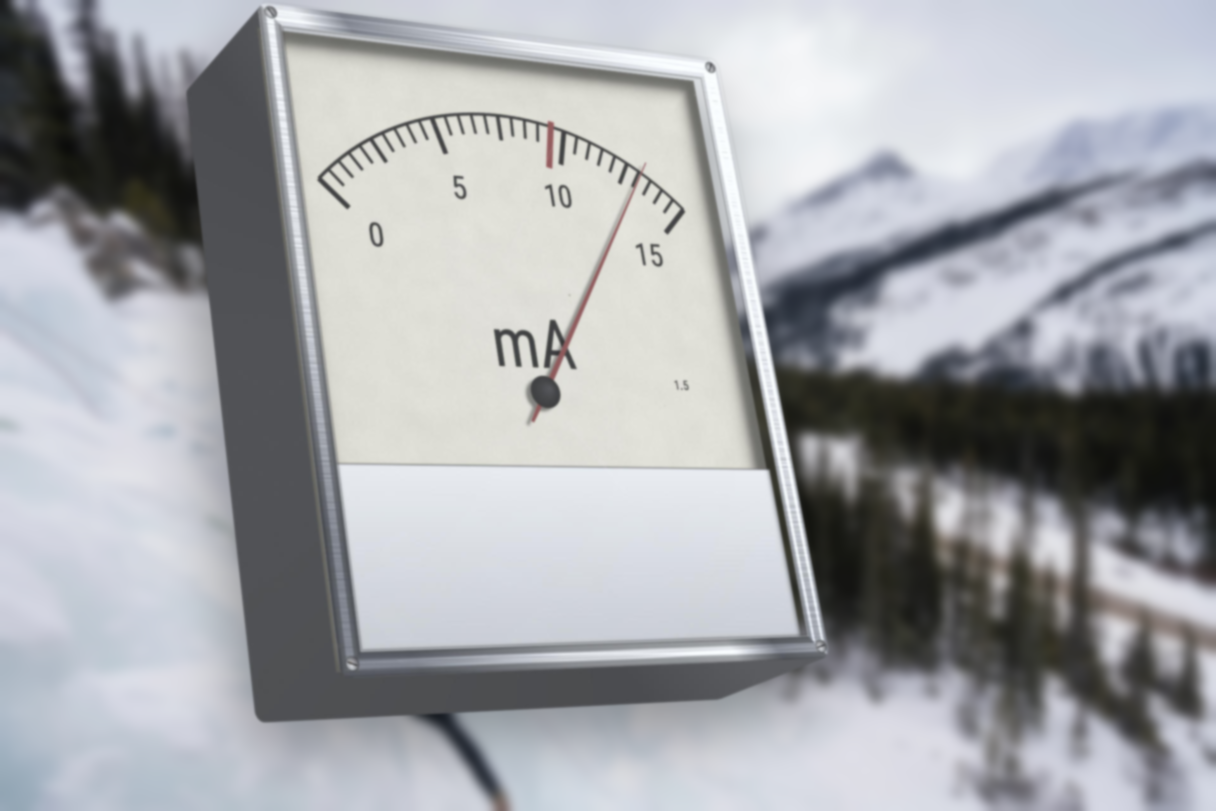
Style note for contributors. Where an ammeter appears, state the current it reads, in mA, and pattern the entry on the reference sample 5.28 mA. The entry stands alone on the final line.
13 mA
